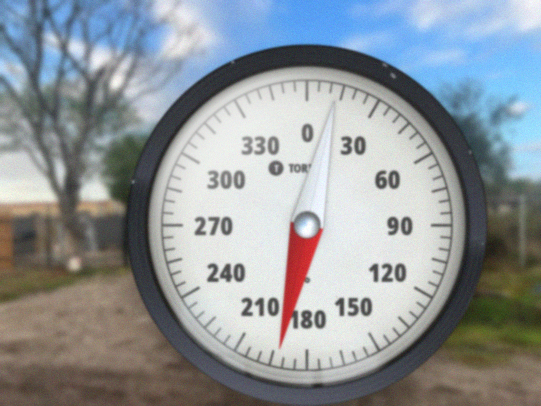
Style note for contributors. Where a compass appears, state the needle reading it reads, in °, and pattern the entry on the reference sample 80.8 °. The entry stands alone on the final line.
192.5 °
